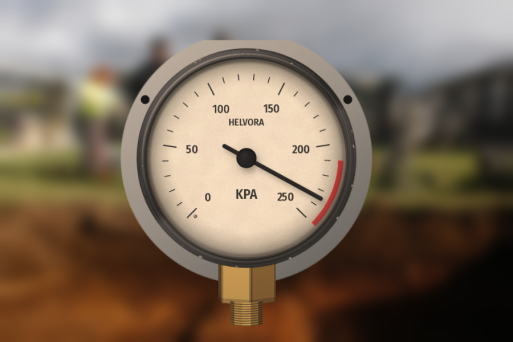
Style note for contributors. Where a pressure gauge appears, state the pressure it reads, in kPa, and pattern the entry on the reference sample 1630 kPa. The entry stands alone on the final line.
235 kPa
